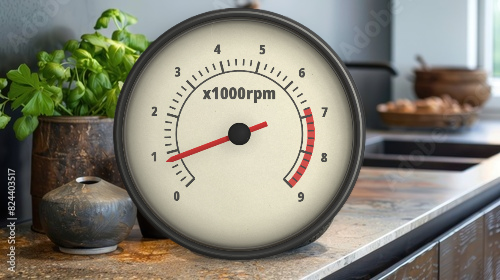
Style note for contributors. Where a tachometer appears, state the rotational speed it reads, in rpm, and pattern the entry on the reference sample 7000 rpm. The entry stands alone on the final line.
800 rpm
